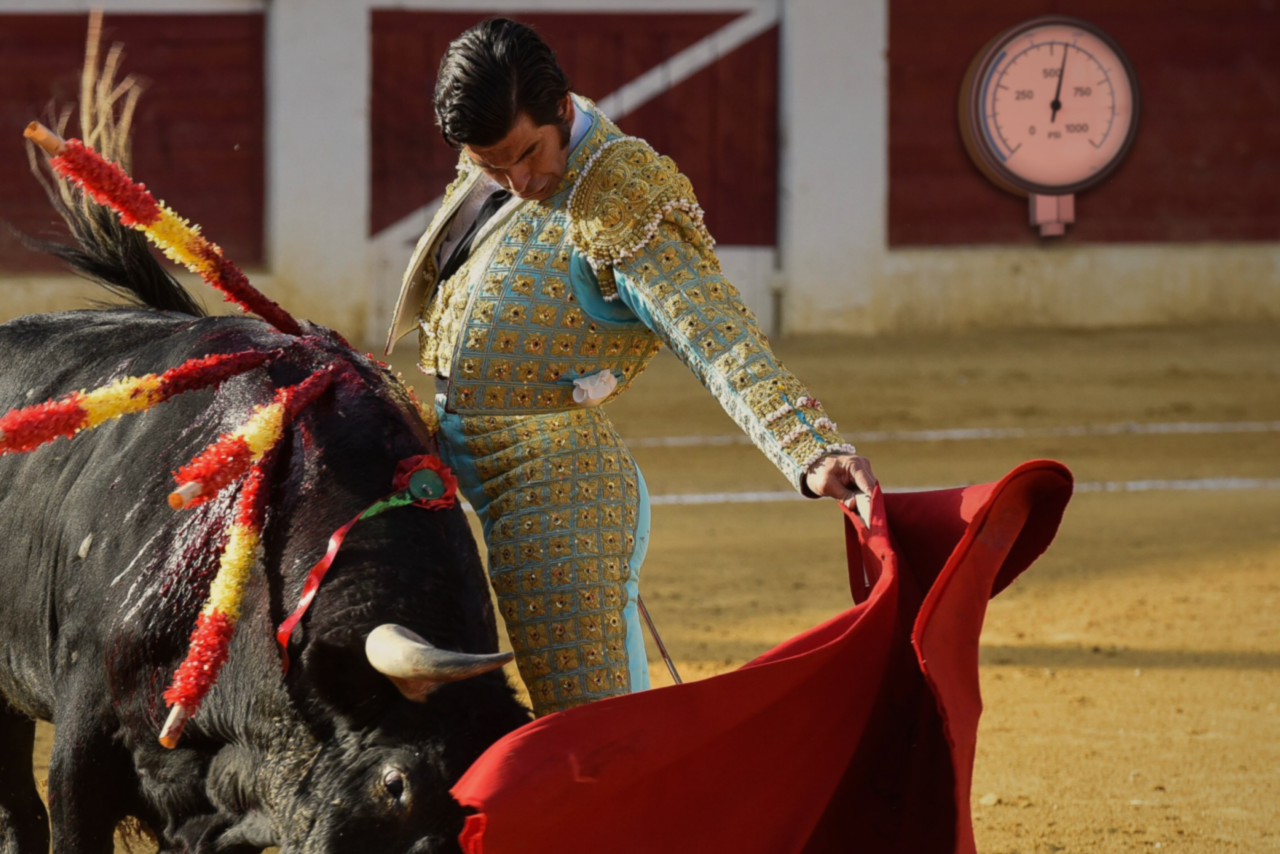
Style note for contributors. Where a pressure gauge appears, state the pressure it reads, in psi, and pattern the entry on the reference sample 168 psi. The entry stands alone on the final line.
550 psi
